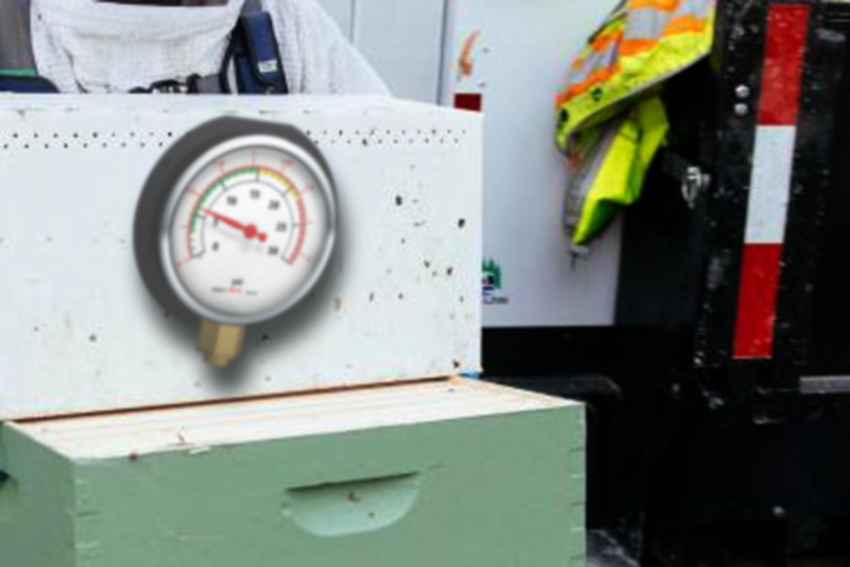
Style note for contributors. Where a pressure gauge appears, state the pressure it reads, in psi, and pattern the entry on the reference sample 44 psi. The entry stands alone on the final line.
6 psi
